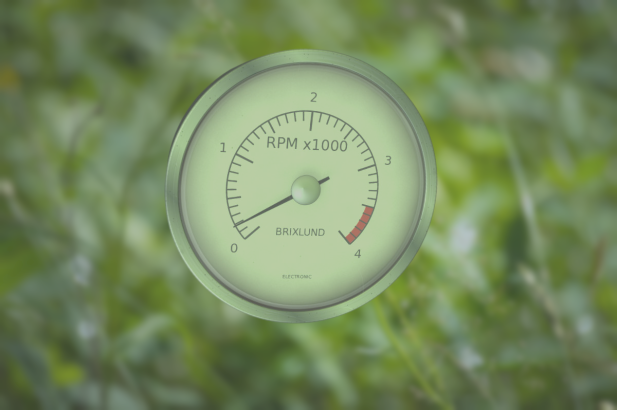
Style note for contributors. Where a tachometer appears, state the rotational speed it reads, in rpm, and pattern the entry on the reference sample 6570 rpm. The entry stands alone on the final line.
200 rpm
